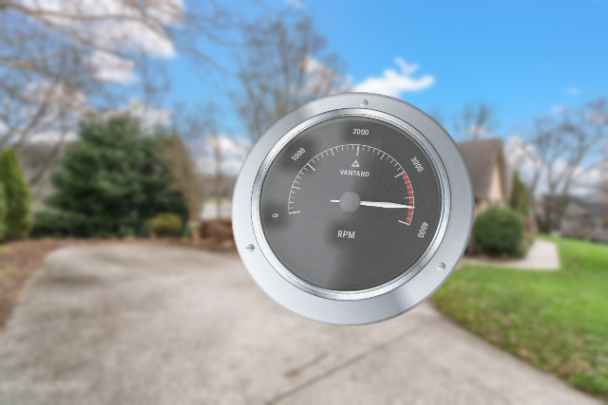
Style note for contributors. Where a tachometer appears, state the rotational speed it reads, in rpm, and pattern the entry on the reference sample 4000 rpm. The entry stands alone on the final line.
3700 rpm
